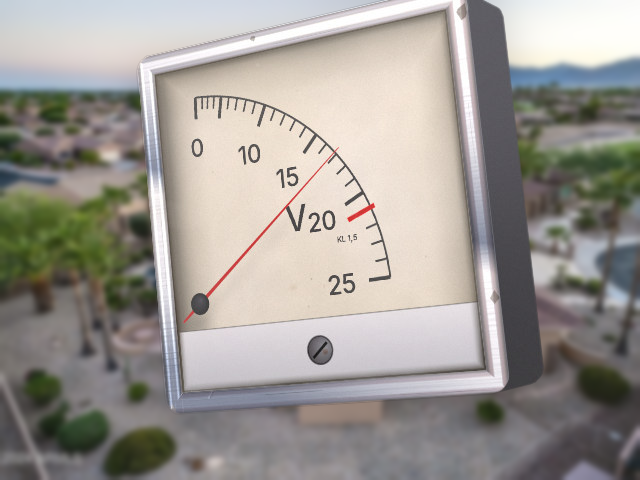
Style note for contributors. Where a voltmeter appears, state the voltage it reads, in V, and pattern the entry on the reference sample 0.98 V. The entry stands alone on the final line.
17 V
